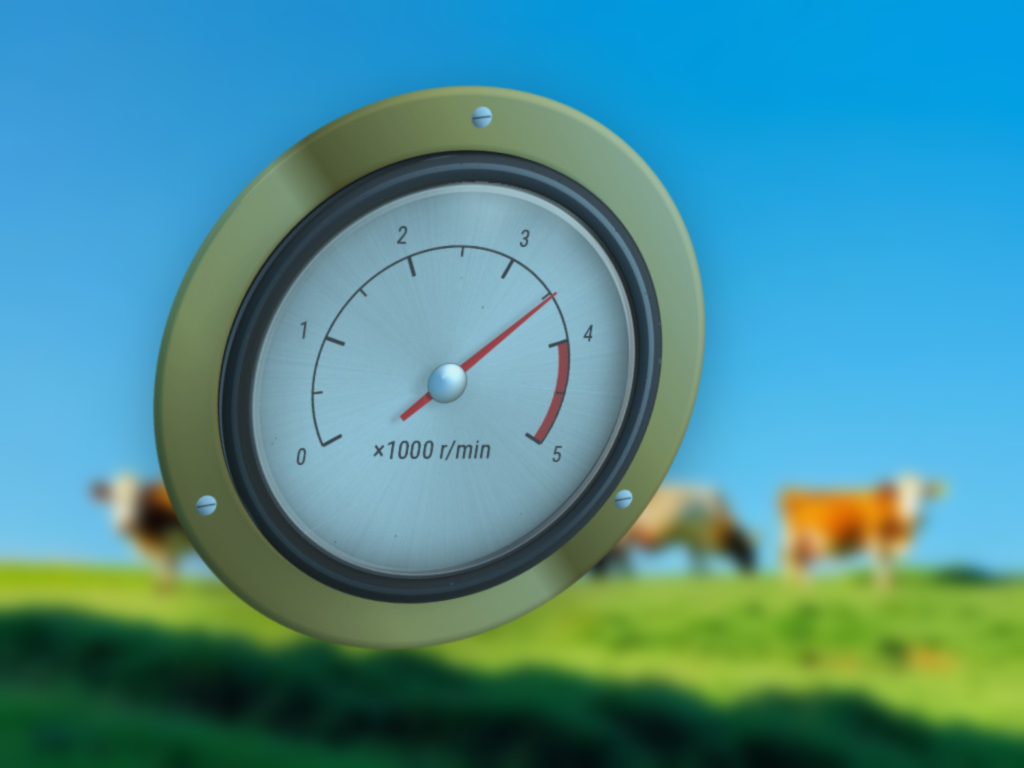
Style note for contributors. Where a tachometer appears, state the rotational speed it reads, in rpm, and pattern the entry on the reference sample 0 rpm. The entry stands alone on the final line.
3500 rpm
